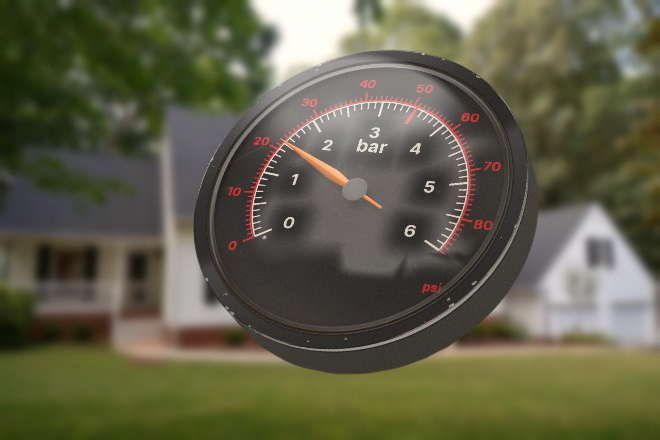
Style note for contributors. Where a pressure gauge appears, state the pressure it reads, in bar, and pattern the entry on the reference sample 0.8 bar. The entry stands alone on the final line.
1.5 bar
